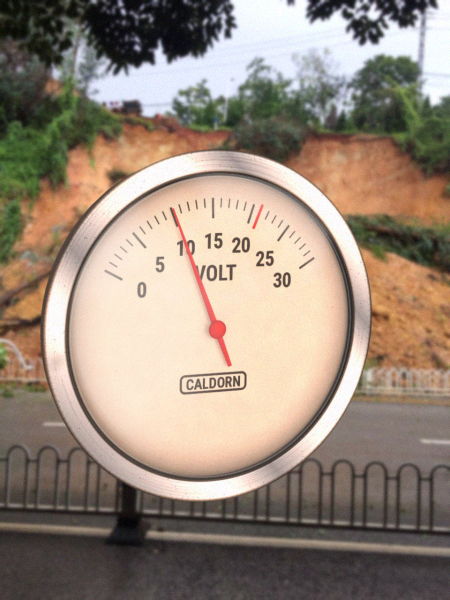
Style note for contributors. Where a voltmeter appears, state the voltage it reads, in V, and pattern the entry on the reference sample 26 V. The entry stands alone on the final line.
10 V
